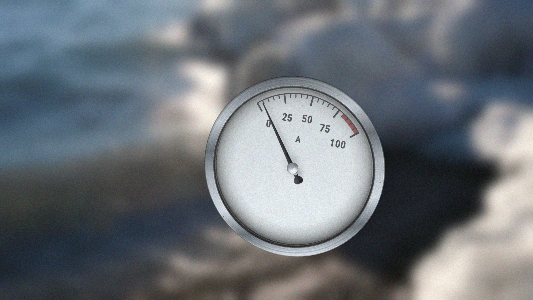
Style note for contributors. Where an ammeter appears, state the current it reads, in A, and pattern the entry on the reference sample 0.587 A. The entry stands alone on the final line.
5 A
